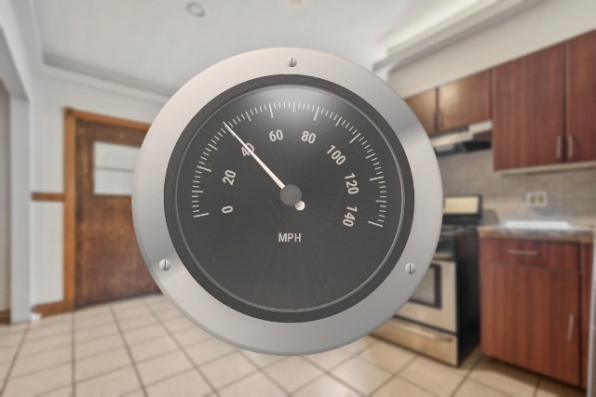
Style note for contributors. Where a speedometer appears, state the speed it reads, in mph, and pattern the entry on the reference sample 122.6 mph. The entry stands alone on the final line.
40 mph
